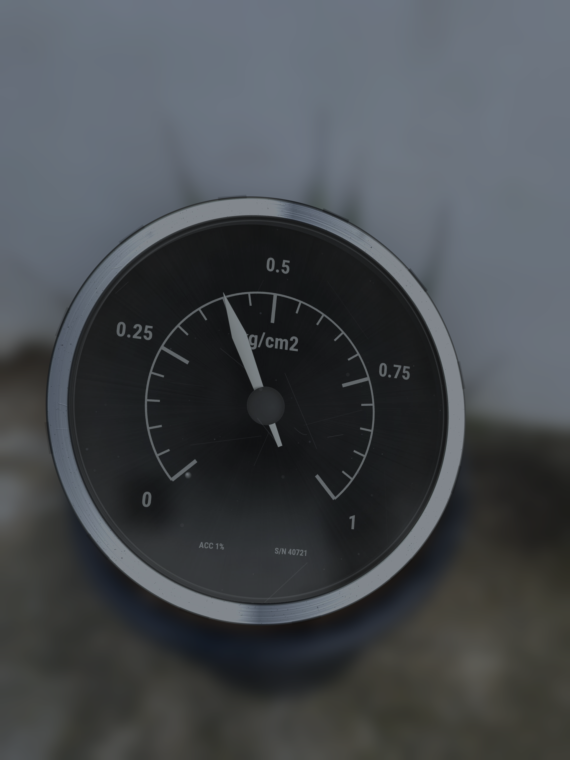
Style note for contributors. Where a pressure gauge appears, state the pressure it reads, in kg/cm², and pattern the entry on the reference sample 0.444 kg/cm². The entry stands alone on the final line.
0.4 kg/cm²
